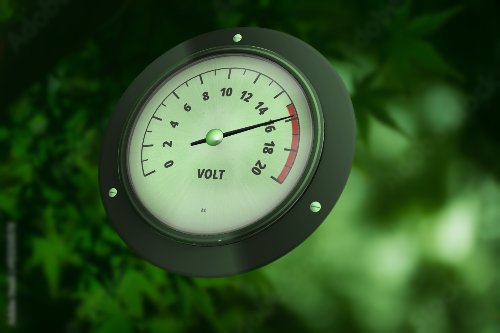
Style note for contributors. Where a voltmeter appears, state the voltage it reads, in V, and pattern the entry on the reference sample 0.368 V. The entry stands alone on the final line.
16 V
